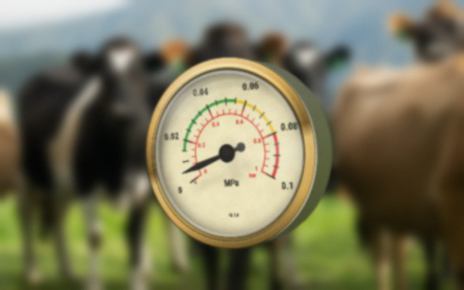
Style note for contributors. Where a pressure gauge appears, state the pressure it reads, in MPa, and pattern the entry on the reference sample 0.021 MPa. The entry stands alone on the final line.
0.005 MPa
